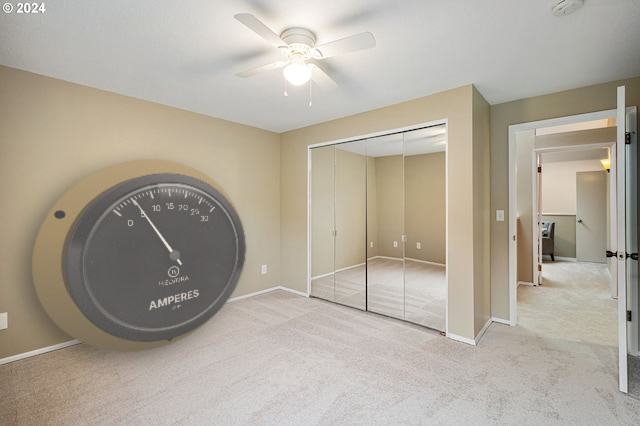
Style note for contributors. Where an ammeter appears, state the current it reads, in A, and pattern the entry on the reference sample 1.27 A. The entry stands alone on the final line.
5 A
